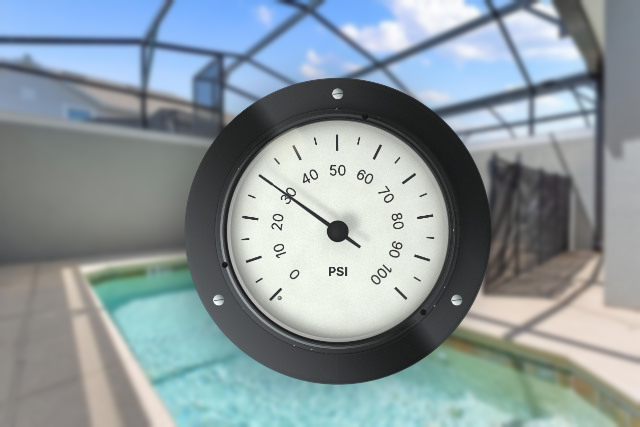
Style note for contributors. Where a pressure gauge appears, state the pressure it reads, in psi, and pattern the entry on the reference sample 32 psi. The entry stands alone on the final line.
30 psi
